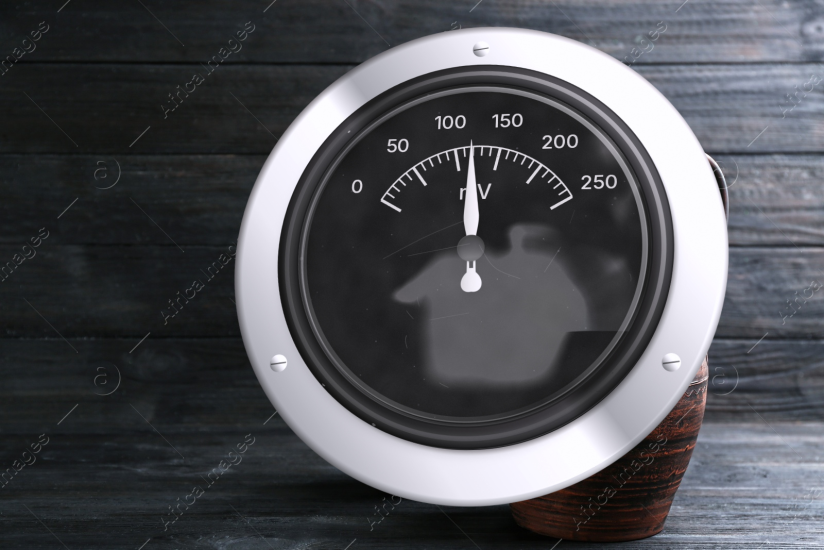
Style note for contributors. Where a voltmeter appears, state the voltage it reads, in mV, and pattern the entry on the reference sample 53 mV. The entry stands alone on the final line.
120 mV
